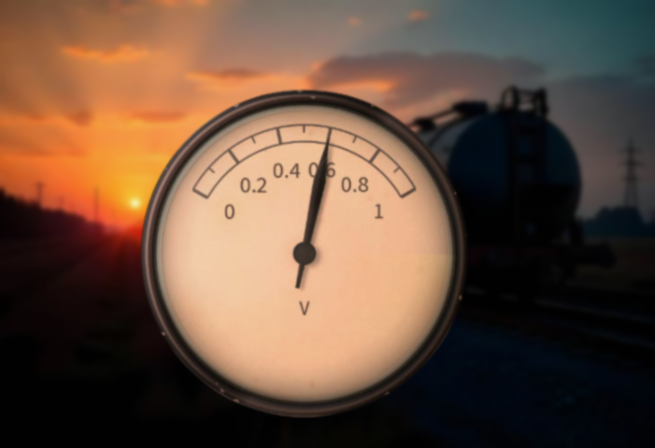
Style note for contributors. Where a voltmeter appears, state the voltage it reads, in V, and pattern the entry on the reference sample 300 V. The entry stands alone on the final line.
0.6 V
